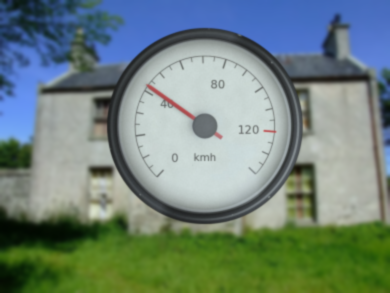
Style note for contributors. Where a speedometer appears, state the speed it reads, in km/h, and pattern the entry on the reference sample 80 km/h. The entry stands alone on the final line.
42.5 km/h
